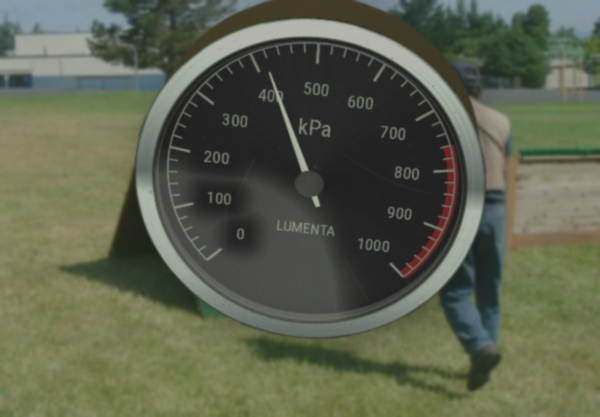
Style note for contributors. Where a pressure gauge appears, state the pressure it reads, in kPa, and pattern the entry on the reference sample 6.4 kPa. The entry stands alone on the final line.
420 kPa
